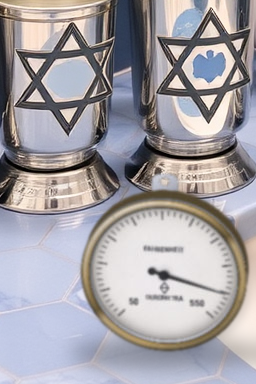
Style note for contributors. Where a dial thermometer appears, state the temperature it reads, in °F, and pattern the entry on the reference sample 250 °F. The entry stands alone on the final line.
500 °F
